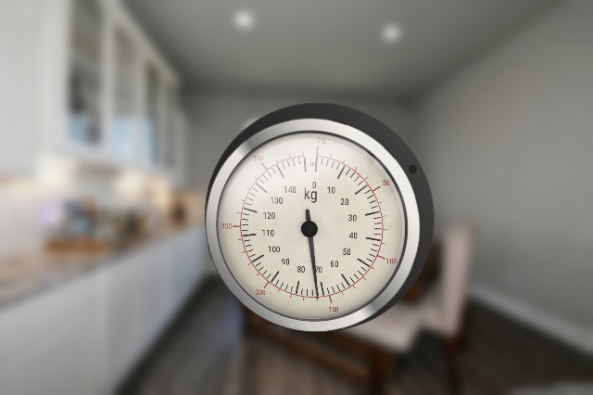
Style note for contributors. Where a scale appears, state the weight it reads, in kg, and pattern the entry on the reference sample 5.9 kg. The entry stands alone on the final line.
72 kg
